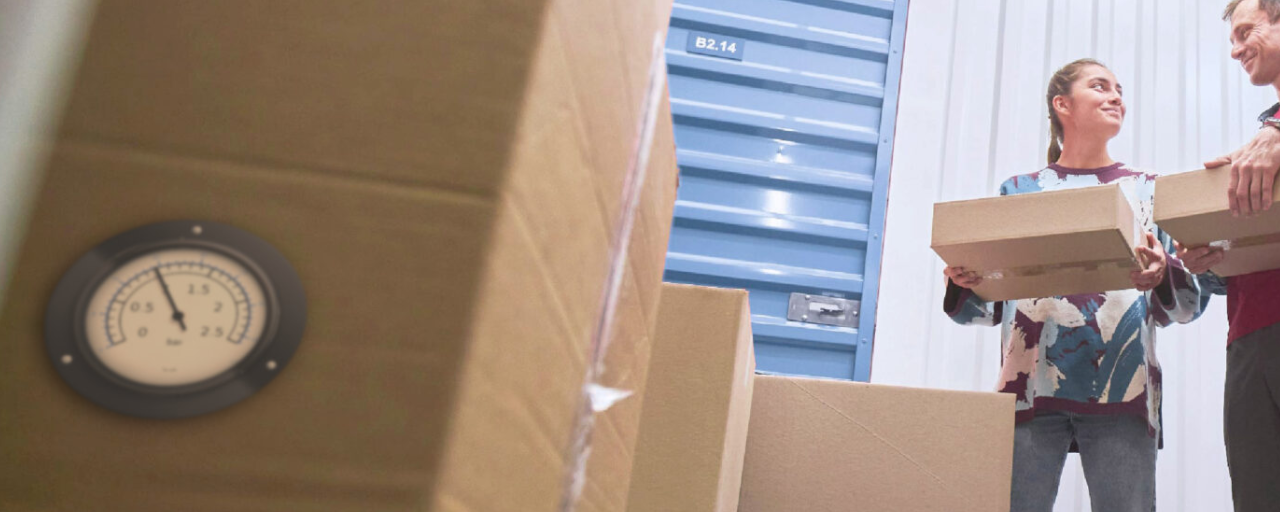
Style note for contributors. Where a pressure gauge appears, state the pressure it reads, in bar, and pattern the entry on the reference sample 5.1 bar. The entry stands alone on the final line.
1 bar
